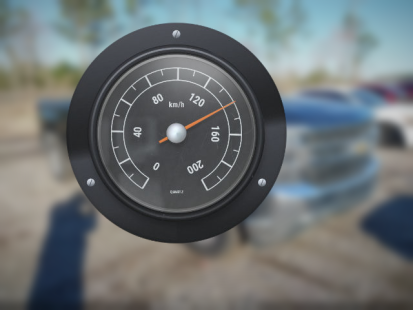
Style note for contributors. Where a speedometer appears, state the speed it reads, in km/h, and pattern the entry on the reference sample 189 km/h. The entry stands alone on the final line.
140 km/h
